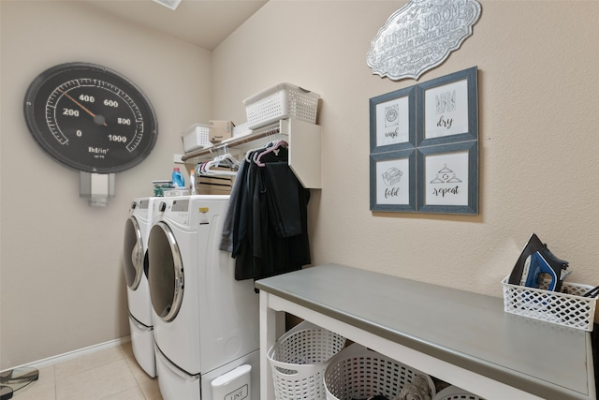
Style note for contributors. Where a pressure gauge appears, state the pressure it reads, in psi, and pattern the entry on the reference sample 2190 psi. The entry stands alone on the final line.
300 psi
